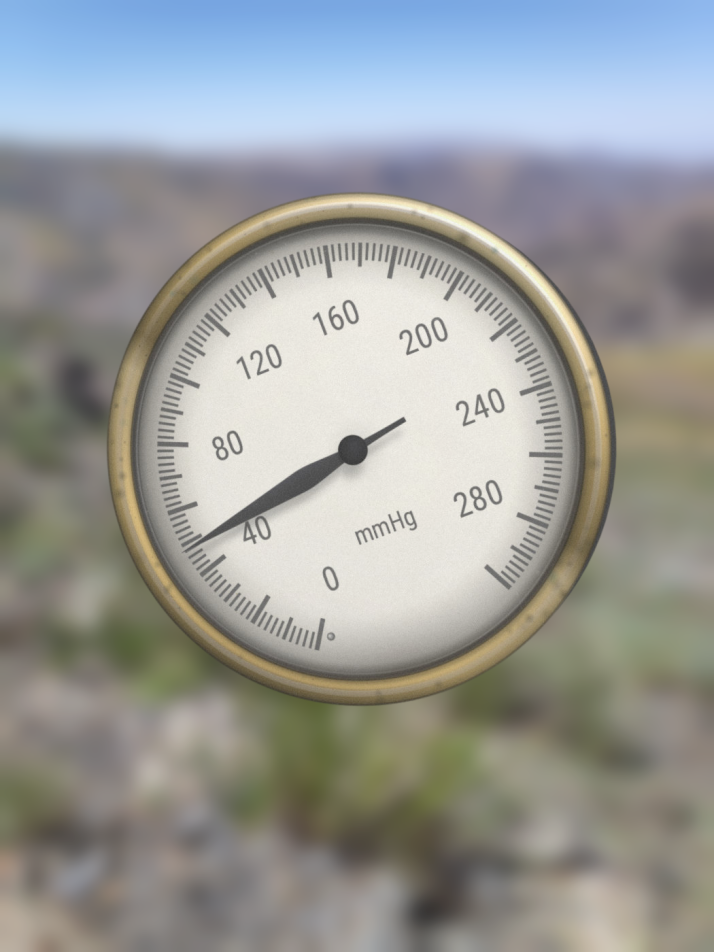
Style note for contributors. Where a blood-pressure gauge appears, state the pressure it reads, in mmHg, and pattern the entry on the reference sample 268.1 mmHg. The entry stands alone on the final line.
48 mmHg
